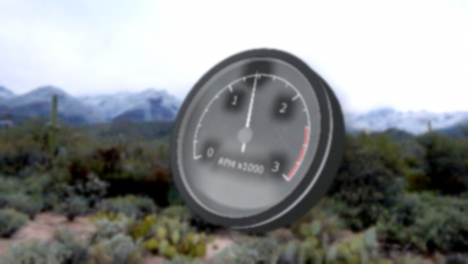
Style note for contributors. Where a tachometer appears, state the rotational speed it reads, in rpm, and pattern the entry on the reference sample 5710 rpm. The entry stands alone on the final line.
1400 rpm
